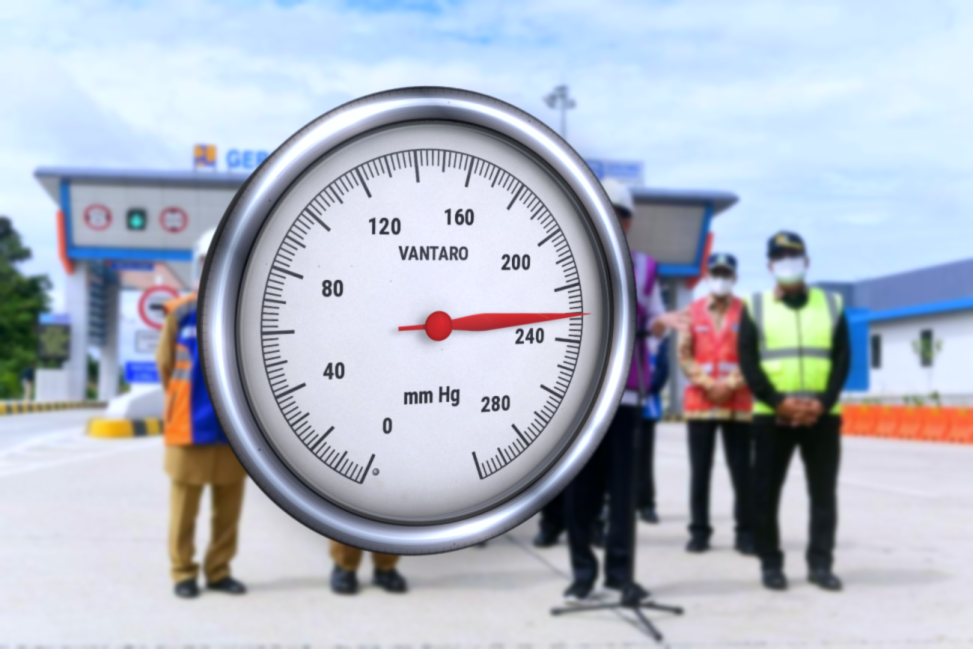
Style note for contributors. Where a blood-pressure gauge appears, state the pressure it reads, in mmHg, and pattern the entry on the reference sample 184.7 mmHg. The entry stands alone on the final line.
230 mmHg
